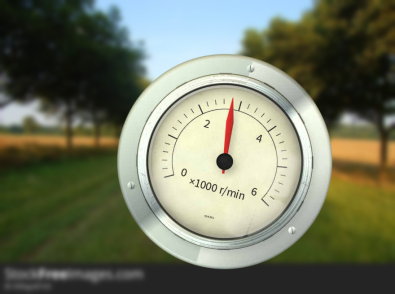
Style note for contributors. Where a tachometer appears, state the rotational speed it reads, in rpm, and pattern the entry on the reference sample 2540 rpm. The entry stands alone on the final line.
2800 rpm
